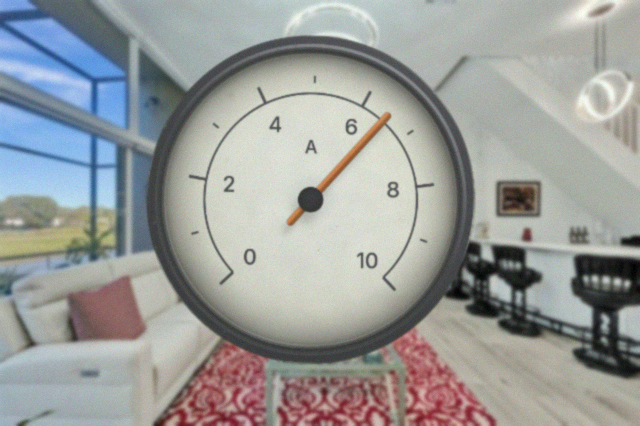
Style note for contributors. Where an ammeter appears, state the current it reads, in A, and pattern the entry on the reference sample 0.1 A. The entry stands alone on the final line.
6.5 A
